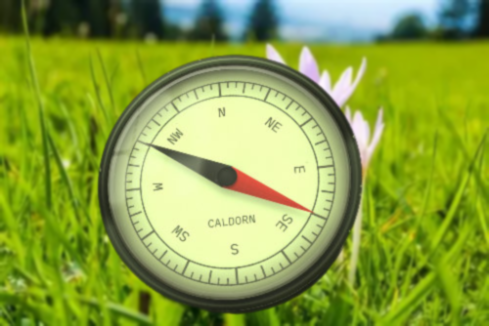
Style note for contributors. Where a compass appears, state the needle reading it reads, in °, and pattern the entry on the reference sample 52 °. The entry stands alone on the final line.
120 °
